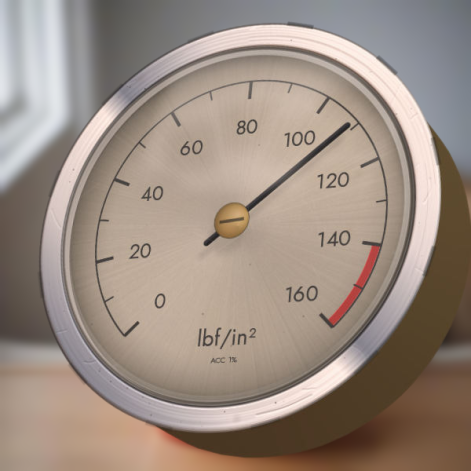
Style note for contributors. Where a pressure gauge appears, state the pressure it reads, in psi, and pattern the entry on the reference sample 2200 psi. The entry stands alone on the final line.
110 psi
